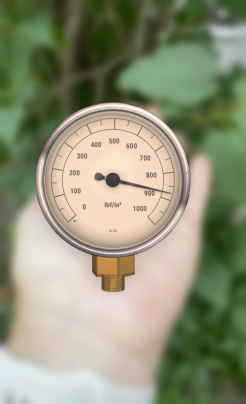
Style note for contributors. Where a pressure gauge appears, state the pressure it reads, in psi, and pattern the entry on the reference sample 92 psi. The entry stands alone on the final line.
875 psi
